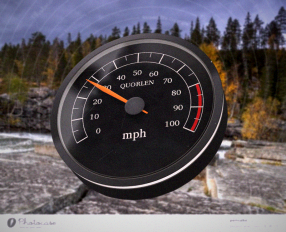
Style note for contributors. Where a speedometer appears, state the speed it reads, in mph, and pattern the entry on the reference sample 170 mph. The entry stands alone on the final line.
27.5 mph
